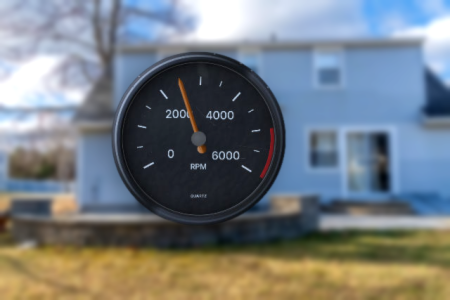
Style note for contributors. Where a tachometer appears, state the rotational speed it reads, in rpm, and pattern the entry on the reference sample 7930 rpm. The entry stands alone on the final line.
2500 rpm
